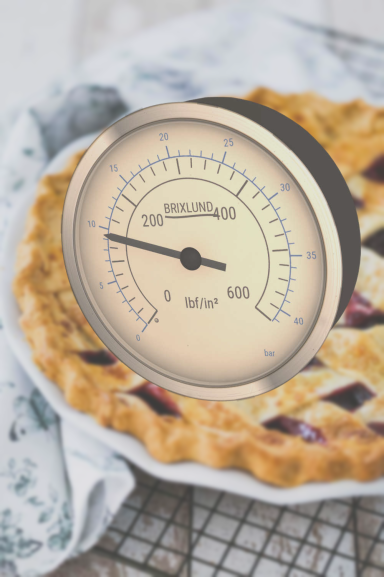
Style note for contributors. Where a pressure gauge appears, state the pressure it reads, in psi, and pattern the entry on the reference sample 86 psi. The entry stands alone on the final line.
140 psi
